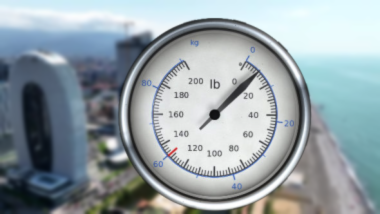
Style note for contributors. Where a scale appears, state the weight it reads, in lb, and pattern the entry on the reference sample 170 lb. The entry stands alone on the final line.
10 lb
